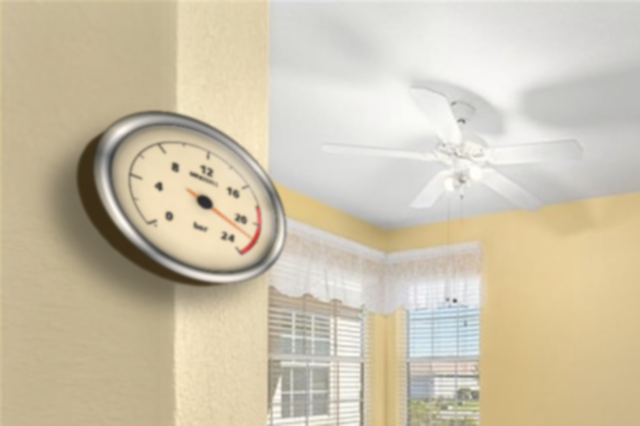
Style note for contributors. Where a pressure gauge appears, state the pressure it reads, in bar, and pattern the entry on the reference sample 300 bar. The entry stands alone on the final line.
22 bar
